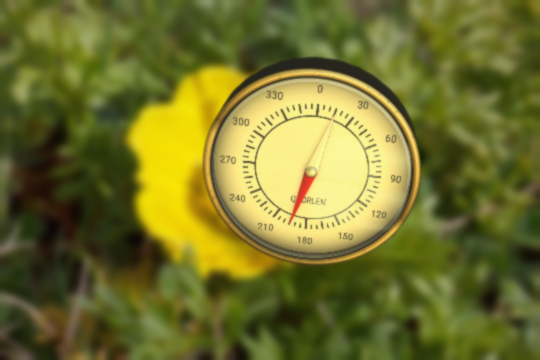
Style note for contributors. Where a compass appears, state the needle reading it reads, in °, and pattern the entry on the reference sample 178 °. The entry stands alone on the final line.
195 °
